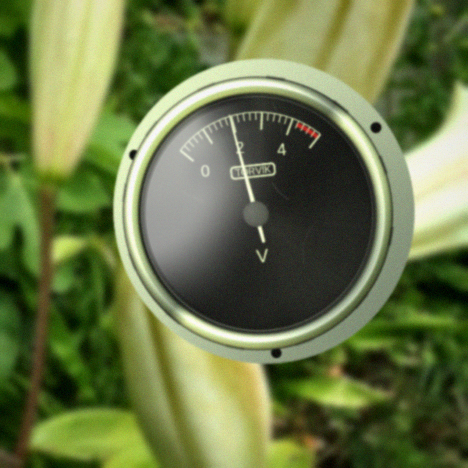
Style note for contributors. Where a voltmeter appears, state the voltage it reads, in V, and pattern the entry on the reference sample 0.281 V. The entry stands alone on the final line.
2 V
